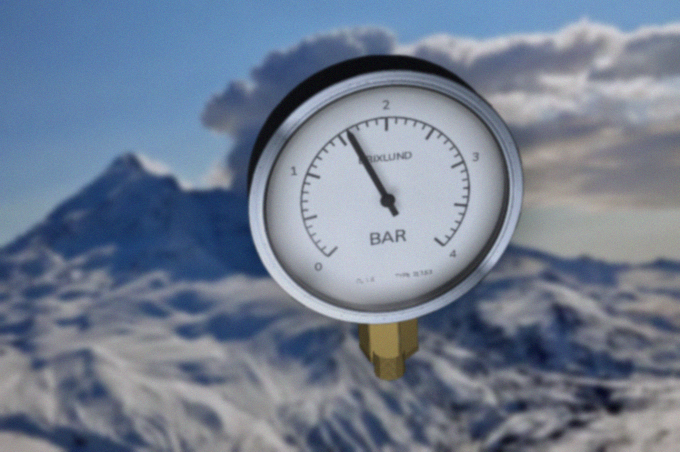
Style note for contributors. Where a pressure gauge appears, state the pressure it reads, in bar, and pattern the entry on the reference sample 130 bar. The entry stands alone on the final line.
1.6 bar
